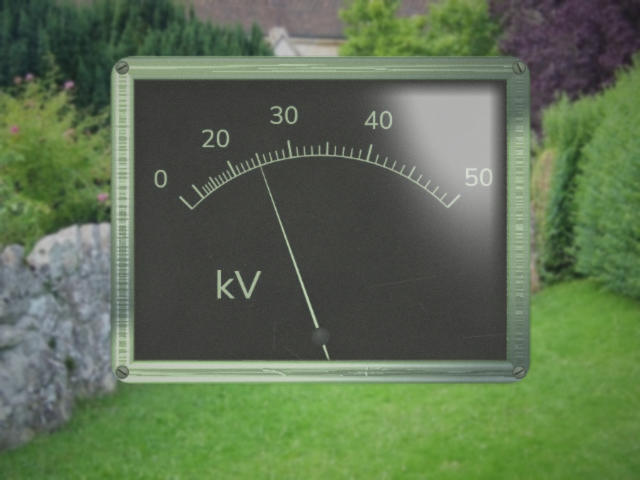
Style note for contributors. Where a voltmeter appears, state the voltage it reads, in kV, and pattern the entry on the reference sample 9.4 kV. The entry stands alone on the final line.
25 kV
